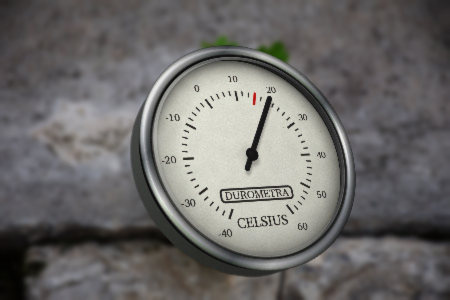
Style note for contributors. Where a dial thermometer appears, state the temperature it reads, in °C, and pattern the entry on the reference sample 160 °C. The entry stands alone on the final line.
20 °C
